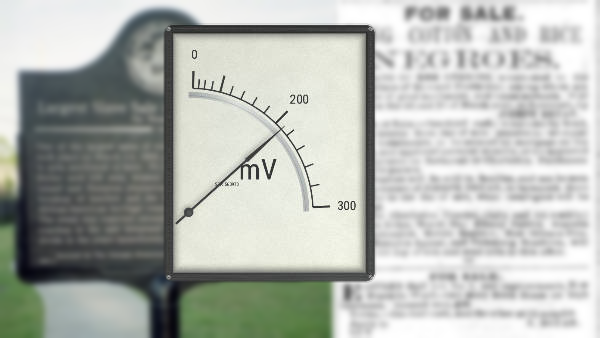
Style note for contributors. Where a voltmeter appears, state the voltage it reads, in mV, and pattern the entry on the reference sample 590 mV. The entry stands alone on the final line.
210 mV
